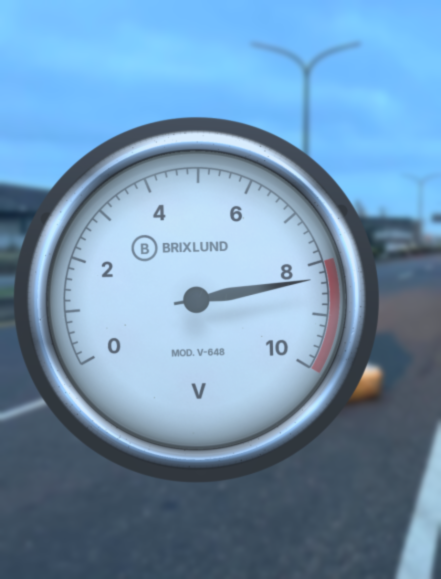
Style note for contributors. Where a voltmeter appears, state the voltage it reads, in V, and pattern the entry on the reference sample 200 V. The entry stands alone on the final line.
8.3 V
